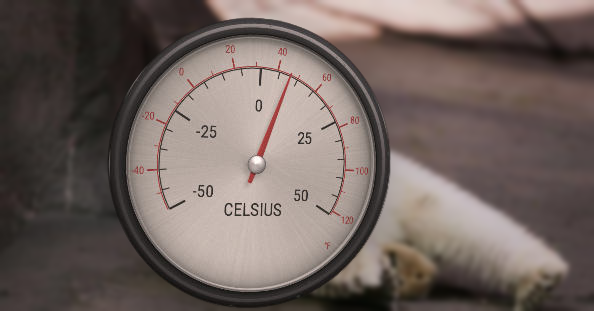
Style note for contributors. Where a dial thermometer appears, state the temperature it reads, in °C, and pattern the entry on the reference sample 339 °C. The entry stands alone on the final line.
7.5 °C
